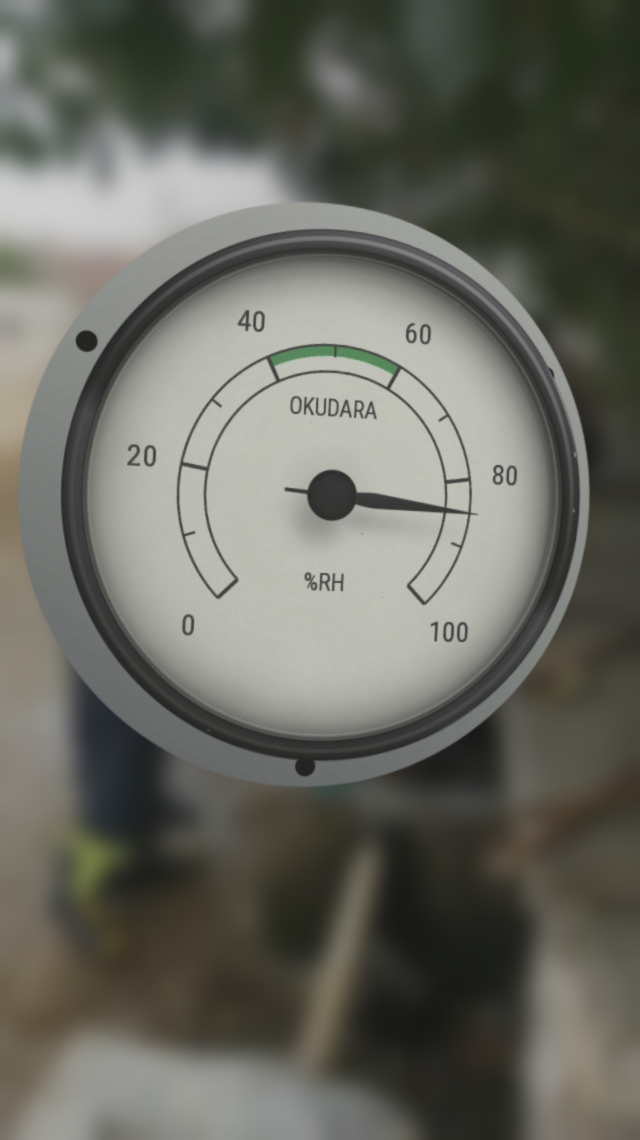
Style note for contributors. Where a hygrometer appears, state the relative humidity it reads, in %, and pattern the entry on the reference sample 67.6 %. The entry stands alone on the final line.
85 %
